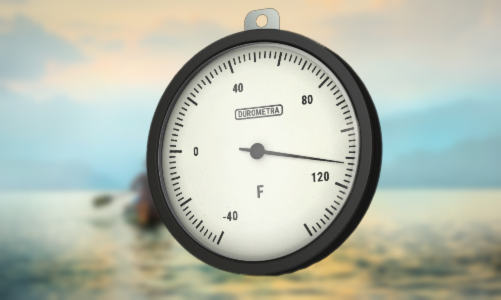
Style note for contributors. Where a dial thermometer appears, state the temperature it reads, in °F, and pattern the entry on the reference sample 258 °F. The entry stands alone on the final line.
112 °F
